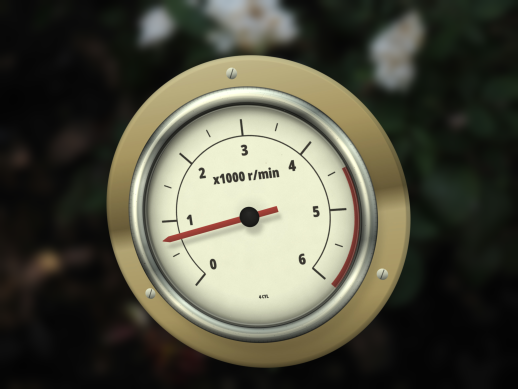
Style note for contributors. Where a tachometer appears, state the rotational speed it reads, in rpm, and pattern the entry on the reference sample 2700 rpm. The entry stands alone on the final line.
750 rpm
